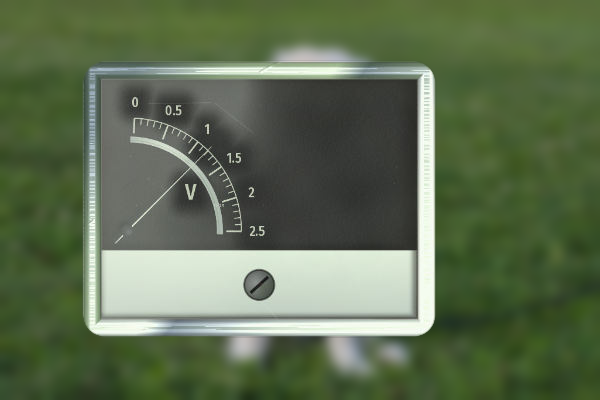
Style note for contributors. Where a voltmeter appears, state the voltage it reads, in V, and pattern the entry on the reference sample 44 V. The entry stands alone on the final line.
1.2 V
